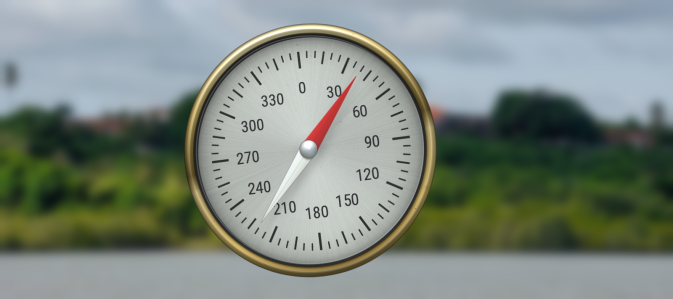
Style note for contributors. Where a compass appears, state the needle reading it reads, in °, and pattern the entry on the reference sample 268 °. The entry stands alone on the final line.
40 °
